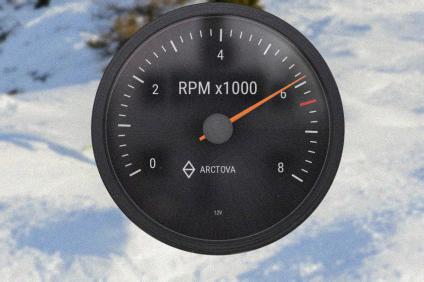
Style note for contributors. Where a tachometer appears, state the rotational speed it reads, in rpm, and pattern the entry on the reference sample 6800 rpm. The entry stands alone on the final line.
5900 rpm
